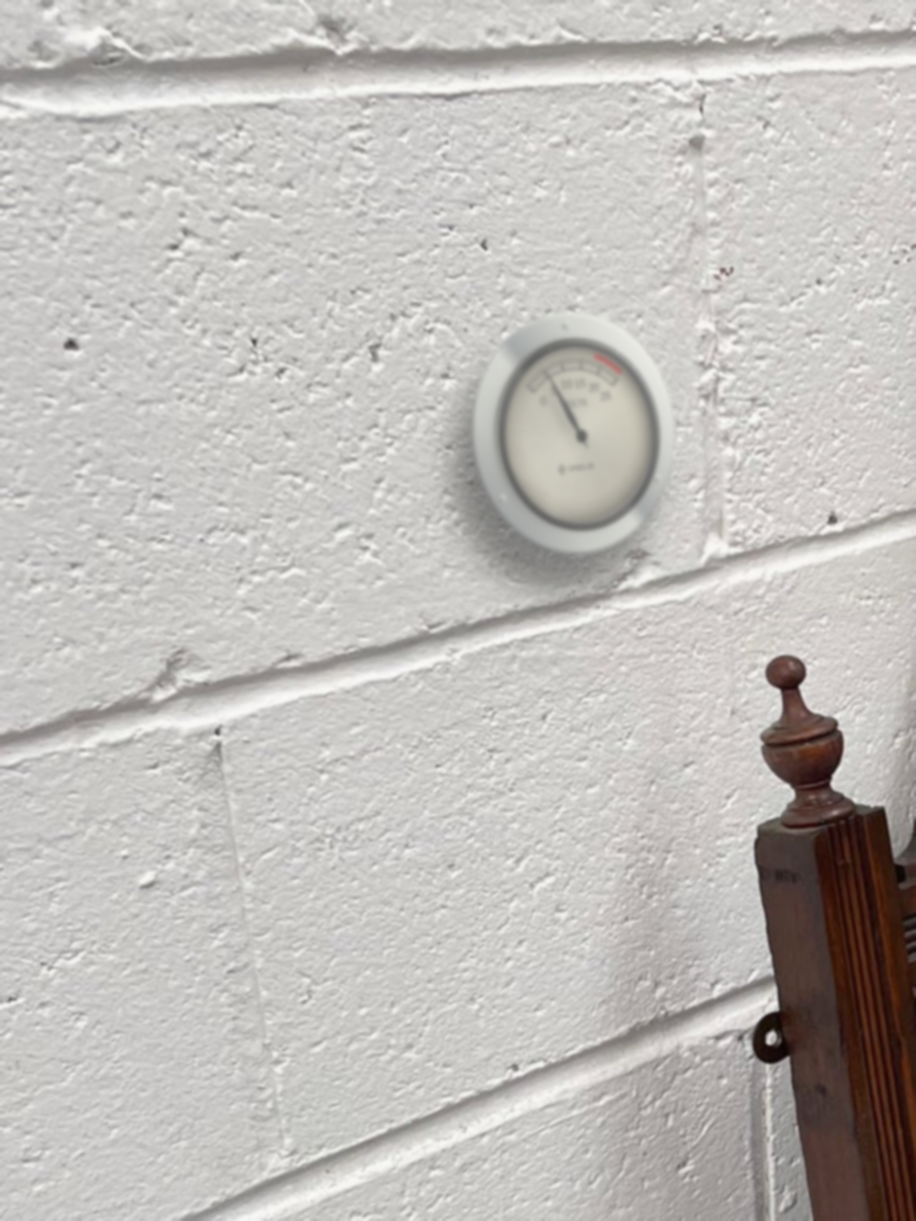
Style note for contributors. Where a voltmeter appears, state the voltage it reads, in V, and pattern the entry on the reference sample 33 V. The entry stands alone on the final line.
5 V
